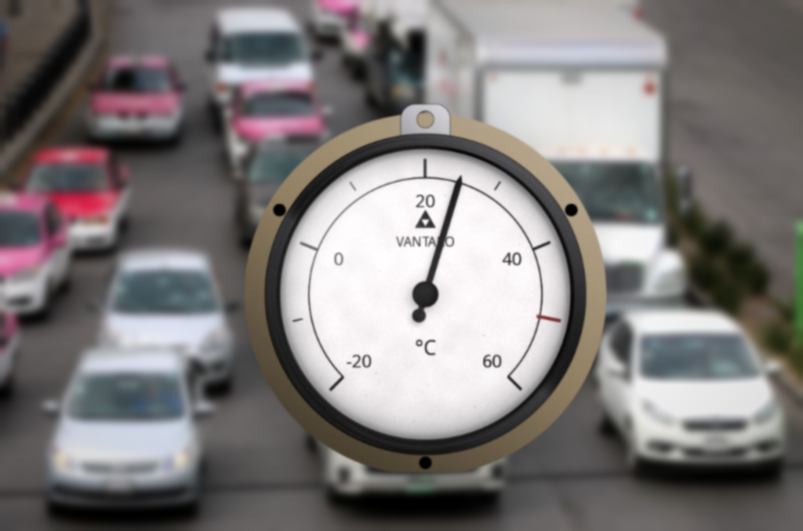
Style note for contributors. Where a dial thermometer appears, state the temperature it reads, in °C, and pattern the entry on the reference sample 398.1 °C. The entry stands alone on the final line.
25 °C
